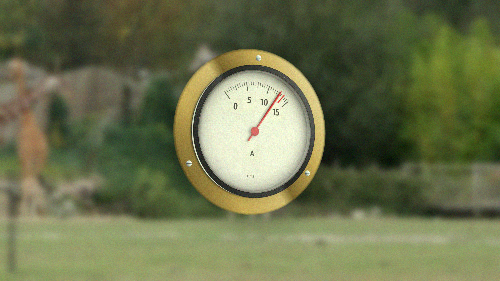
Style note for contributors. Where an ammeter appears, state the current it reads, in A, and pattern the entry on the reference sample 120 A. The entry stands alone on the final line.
12.5 A
